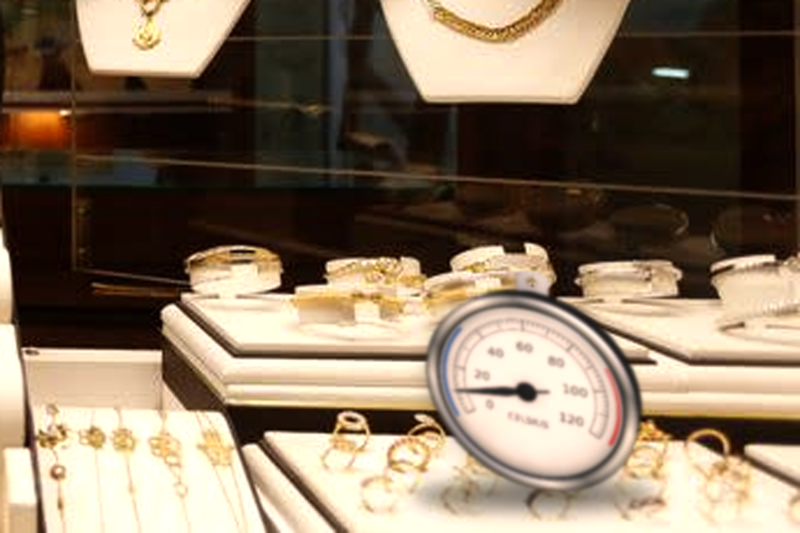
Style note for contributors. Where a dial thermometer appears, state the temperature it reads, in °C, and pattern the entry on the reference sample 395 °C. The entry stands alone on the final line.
10 °C
